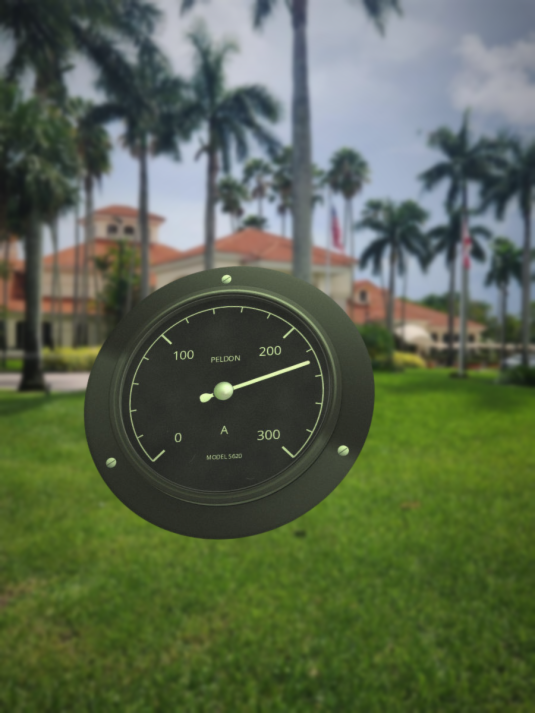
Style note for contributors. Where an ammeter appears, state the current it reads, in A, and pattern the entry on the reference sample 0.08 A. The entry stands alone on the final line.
230 A
